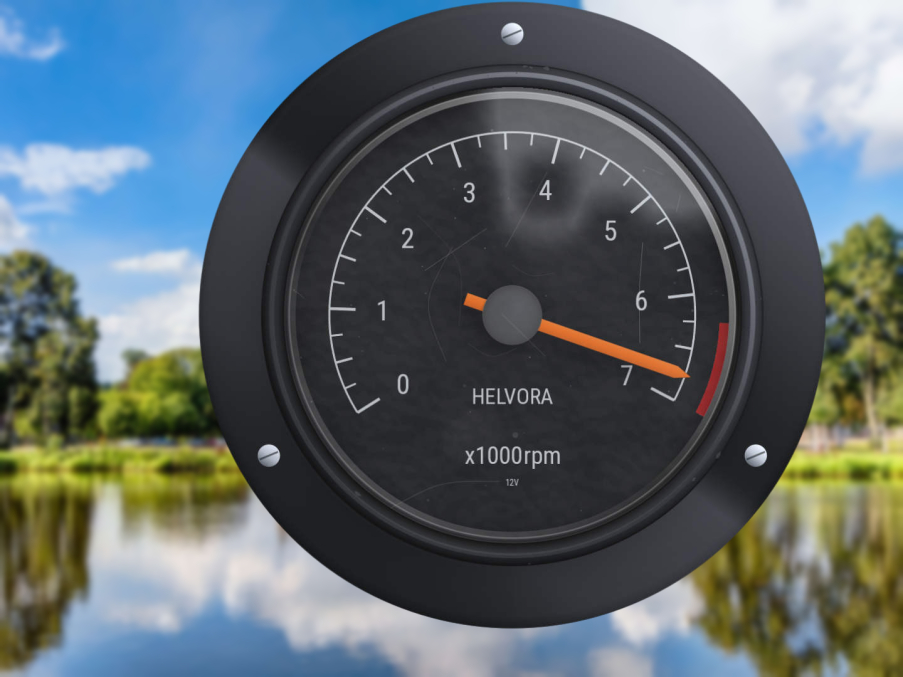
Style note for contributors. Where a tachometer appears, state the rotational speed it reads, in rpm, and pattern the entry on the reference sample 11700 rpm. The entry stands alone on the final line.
6750 rpm
